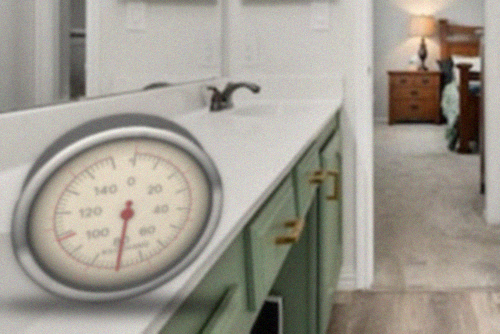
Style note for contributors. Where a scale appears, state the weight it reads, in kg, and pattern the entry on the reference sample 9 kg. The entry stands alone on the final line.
80 kg
